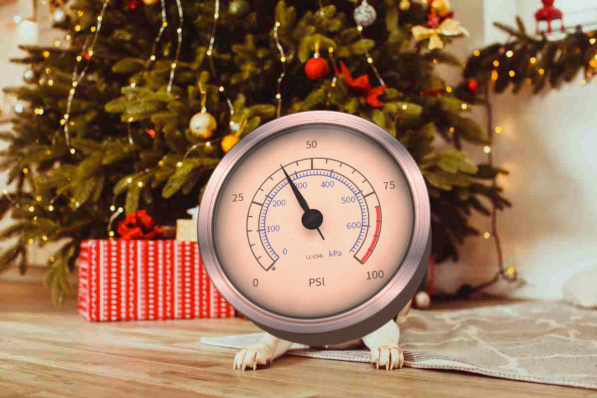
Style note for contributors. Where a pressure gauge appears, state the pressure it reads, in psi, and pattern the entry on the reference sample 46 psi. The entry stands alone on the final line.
40 psi
